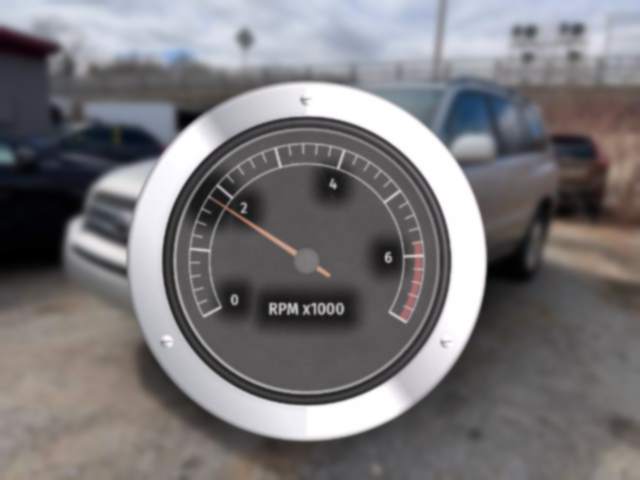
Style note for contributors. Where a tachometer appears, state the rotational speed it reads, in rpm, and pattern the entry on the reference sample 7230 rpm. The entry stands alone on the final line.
1800 rpm
